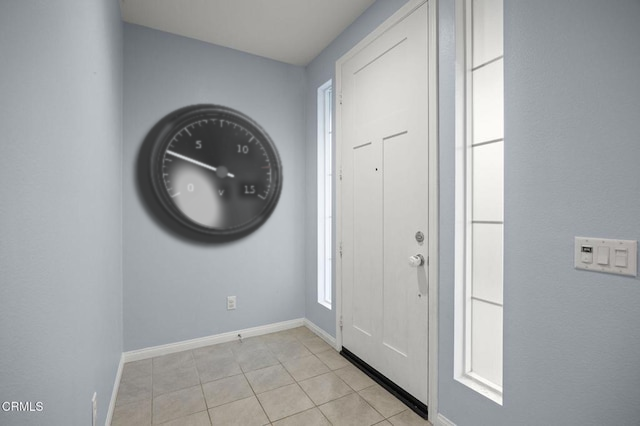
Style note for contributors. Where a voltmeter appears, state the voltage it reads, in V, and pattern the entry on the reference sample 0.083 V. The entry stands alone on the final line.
3 V
